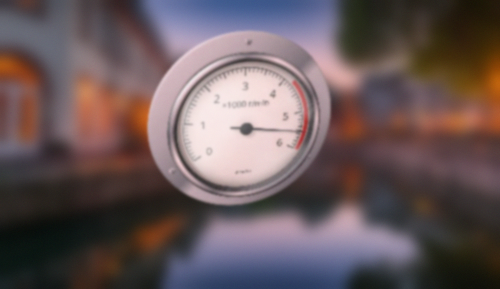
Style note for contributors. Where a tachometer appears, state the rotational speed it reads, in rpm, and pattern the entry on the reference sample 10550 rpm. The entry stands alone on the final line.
5500 rpm
